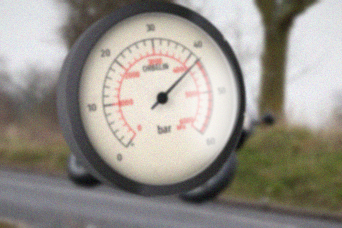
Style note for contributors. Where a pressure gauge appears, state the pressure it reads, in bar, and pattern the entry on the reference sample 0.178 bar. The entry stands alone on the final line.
42 bar
